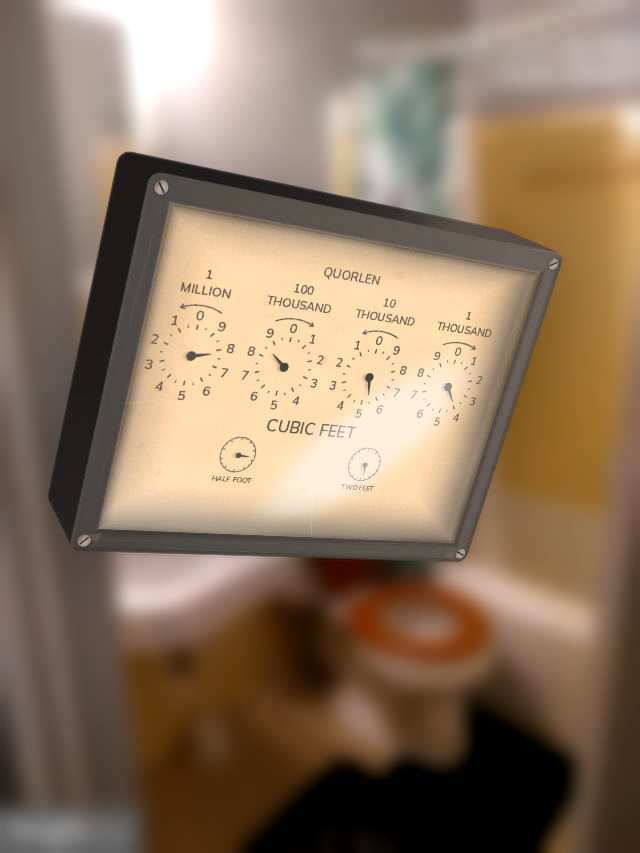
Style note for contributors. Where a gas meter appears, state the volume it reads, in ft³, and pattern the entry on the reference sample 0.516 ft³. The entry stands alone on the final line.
785400 ft³
